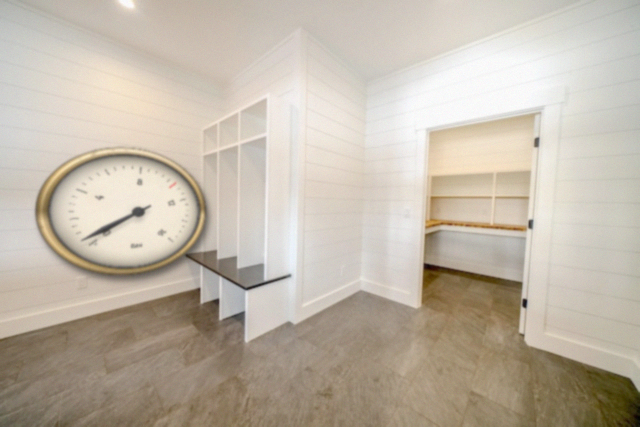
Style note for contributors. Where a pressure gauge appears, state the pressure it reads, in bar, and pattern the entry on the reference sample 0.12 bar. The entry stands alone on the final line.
0.5 bar
